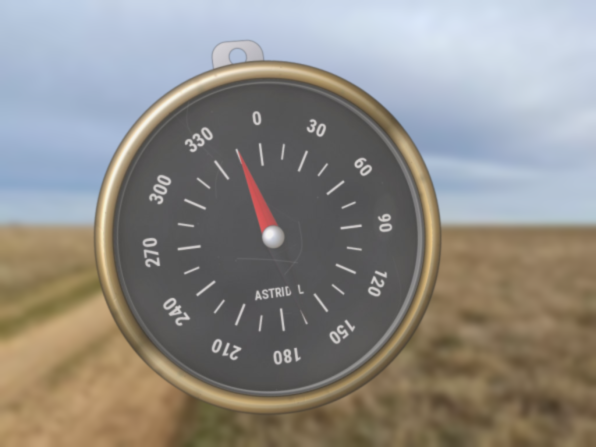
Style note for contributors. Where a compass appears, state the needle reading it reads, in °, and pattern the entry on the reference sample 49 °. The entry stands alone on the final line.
345 °
